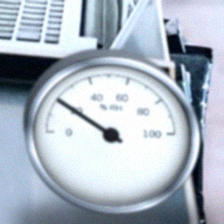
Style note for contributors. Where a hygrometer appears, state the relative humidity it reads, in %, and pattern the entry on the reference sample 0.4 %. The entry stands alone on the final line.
20 %
